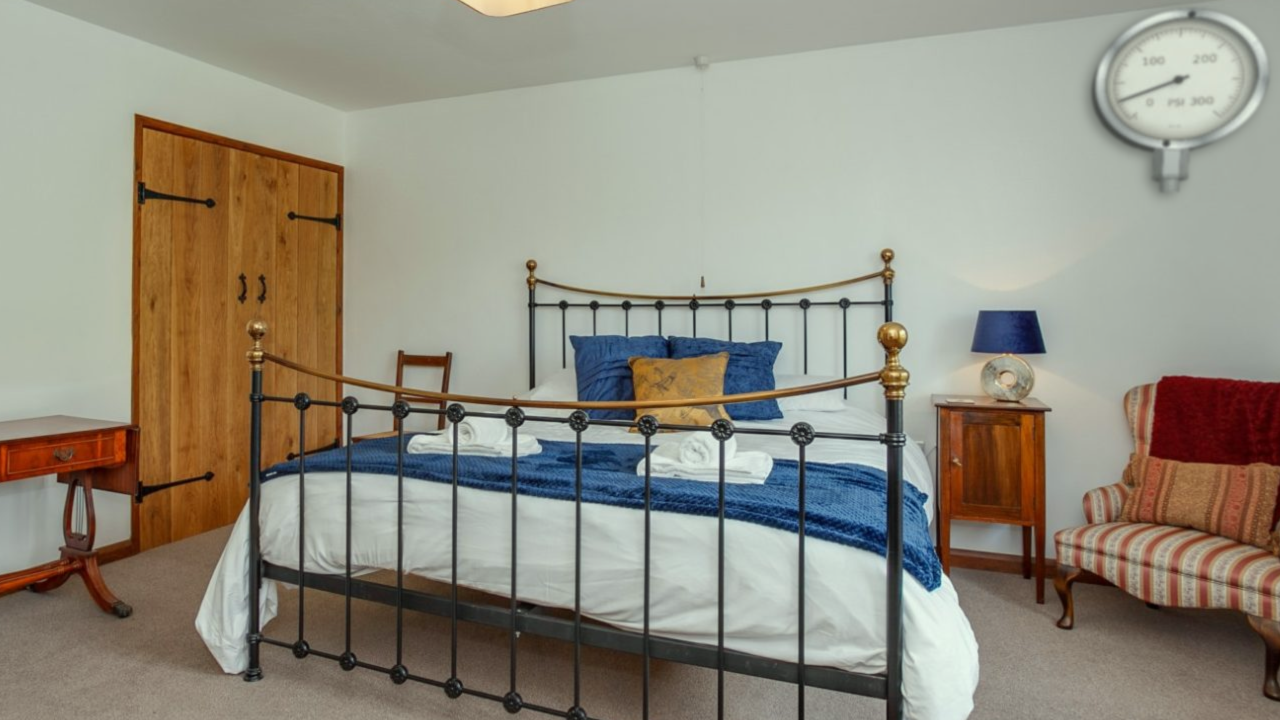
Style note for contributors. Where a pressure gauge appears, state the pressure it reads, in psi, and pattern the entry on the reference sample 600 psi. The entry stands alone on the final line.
25 psi
